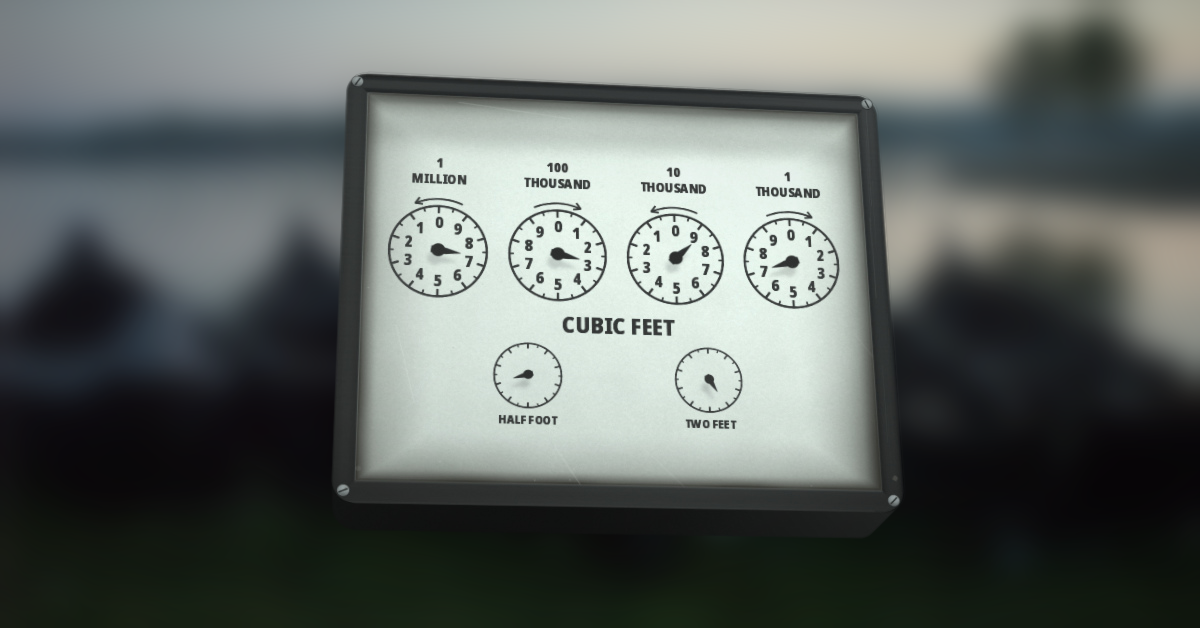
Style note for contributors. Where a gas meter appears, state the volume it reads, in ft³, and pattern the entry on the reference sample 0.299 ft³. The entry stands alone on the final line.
728700 ft³
